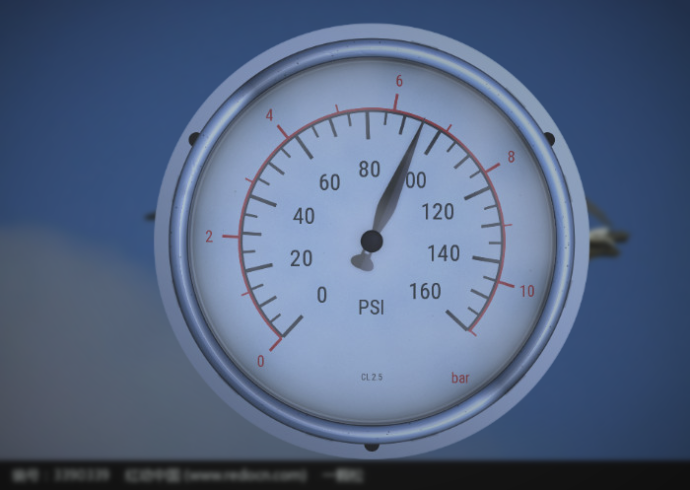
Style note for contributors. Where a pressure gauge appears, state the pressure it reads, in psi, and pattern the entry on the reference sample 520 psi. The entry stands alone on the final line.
95 psi
